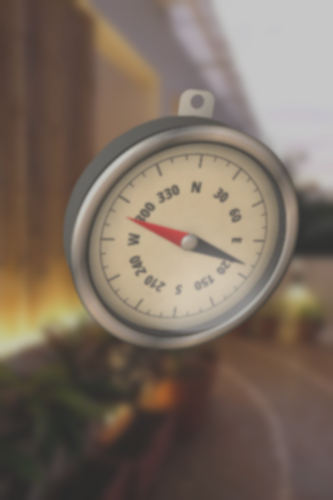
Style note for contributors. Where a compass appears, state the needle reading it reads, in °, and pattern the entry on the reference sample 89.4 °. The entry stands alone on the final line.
290 °
